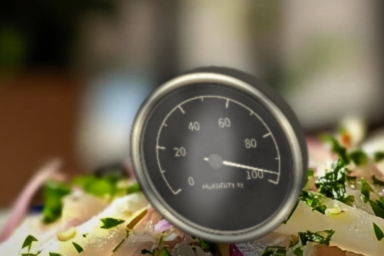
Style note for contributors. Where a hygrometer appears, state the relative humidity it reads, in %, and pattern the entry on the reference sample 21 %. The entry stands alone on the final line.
95 %
